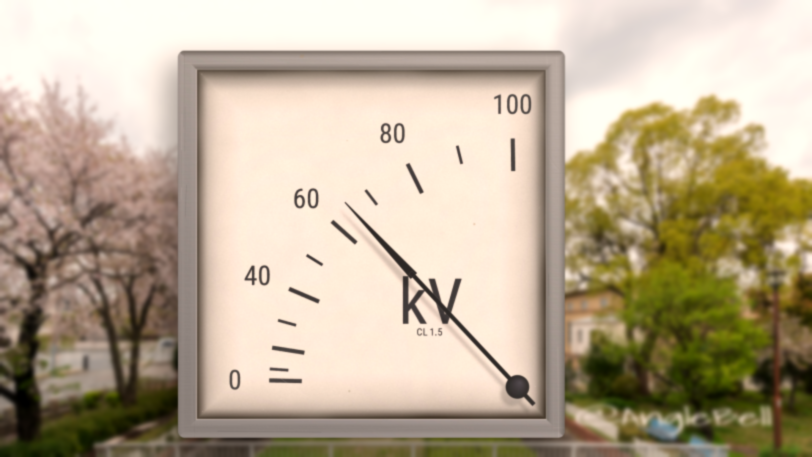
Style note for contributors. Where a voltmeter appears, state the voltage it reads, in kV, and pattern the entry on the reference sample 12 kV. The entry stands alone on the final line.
65 kV
